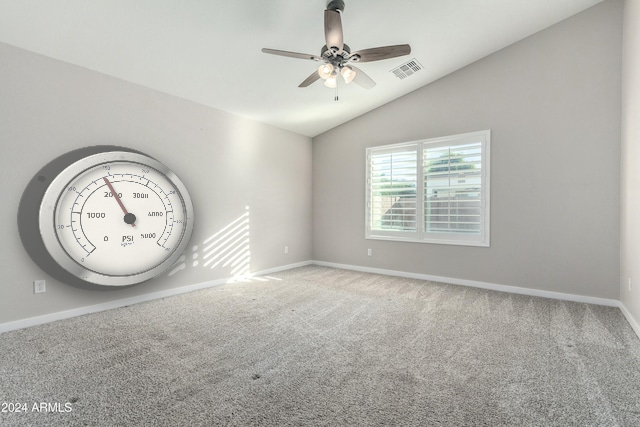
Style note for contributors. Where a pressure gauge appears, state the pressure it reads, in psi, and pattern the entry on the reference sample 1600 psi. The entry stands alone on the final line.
2000 psi
